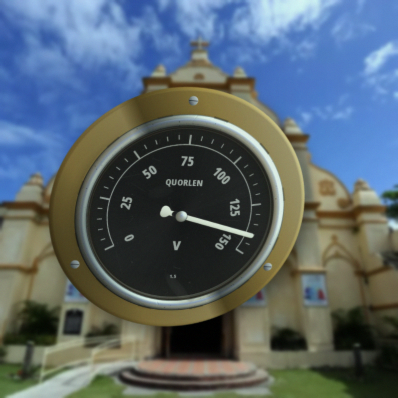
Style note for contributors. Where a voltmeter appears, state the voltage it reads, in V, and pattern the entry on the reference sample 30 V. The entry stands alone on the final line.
140 V
